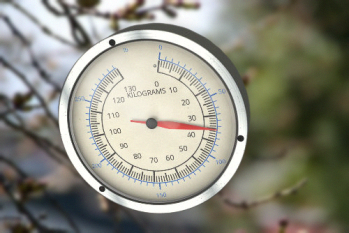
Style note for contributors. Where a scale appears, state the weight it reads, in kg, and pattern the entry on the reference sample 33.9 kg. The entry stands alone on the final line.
35 kg
